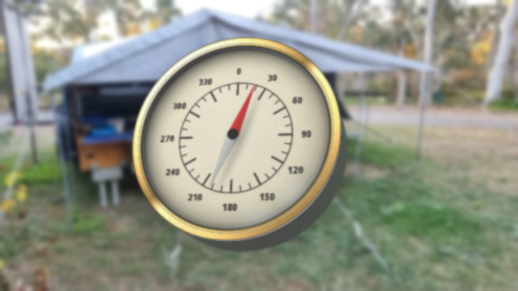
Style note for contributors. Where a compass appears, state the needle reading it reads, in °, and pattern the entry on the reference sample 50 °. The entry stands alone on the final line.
20 °
